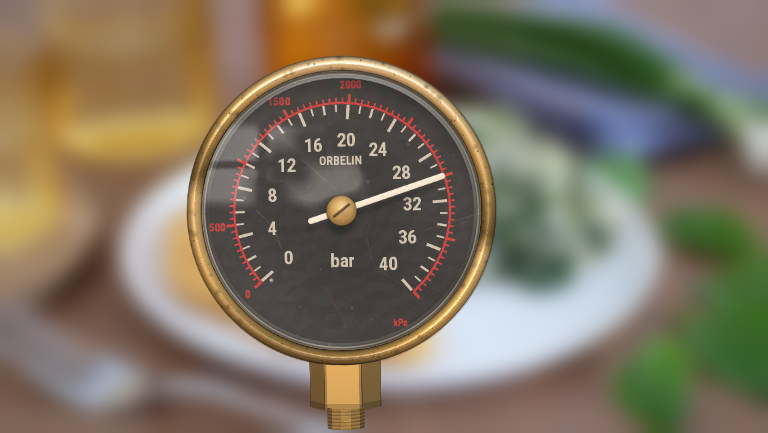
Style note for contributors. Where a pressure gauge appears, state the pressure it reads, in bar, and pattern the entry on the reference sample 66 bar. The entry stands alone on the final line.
30 bar
